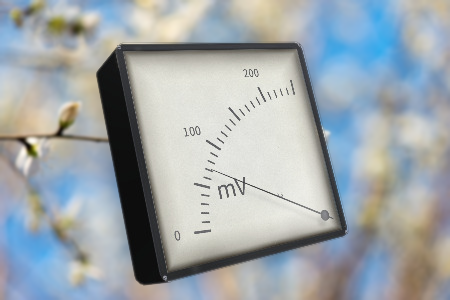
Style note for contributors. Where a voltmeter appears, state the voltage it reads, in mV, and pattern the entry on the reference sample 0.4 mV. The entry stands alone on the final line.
70 mV
